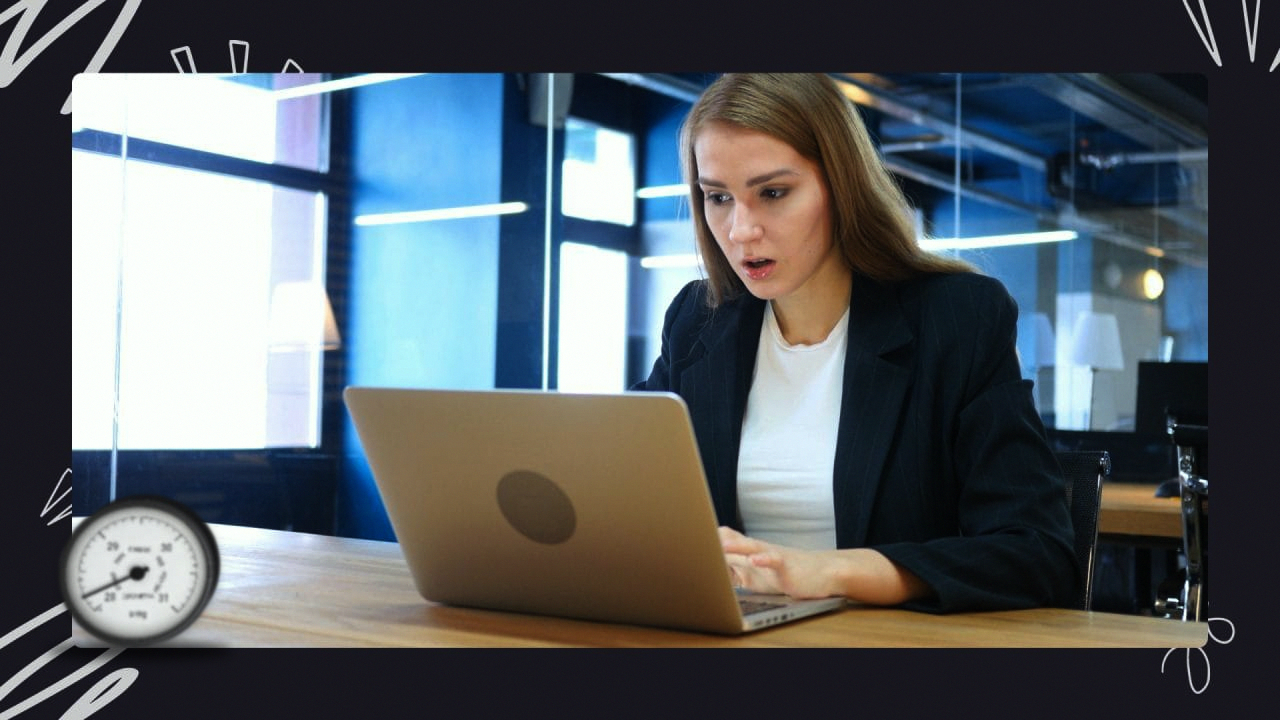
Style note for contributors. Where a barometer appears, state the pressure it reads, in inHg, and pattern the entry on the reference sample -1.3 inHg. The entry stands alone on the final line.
28.2 inHg
